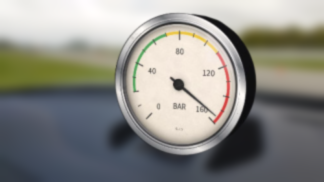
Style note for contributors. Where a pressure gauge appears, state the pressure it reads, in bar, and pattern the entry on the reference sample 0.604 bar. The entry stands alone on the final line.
155 bar
